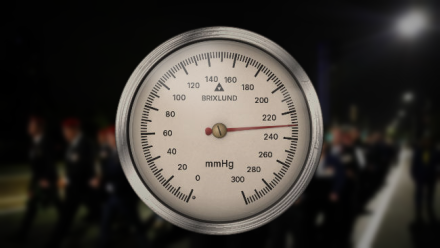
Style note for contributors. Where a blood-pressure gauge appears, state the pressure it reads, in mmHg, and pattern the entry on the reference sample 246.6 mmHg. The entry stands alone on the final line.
230 mmHg
